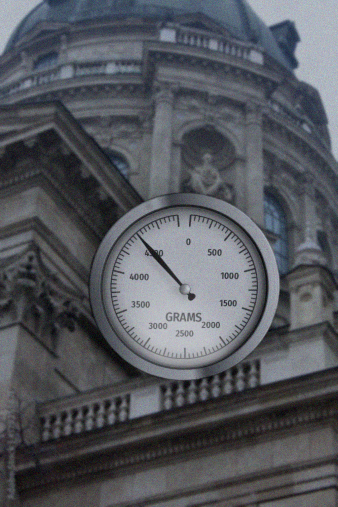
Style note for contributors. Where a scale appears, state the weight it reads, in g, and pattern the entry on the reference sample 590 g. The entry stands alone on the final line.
4500 g
